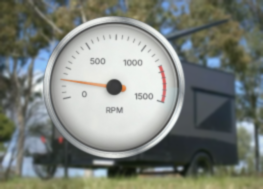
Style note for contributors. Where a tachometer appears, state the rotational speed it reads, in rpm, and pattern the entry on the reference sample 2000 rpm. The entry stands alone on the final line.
150 rpm
